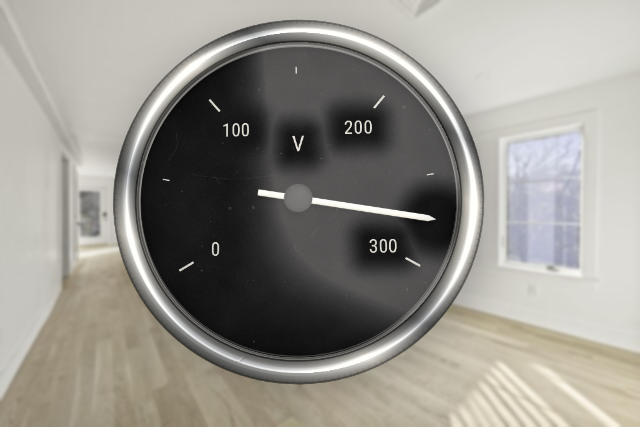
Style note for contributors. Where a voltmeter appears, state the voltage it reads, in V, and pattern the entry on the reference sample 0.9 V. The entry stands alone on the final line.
275 V
